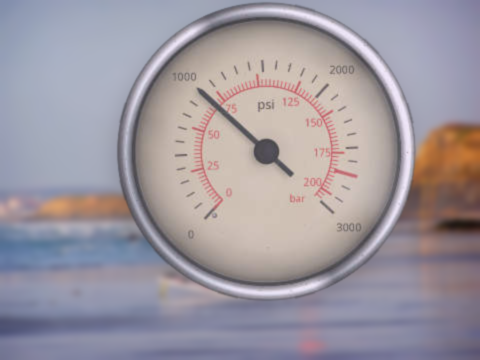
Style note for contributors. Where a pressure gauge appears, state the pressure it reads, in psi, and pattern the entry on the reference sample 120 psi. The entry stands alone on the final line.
1000 psi
